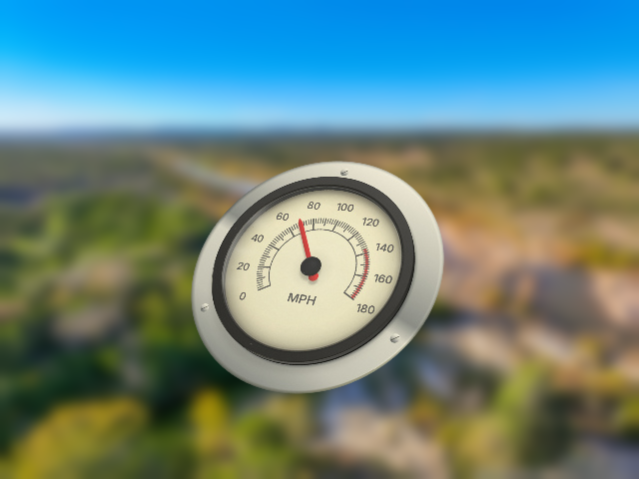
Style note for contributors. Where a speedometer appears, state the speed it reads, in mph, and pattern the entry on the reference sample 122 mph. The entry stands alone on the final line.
70 mph
